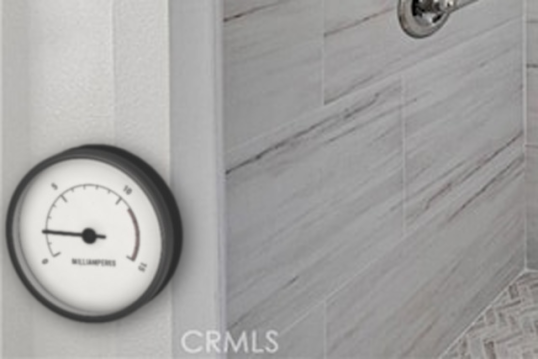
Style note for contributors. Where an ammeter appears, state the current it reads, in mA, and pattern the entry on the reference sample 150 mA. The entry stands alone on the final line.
2 mA
